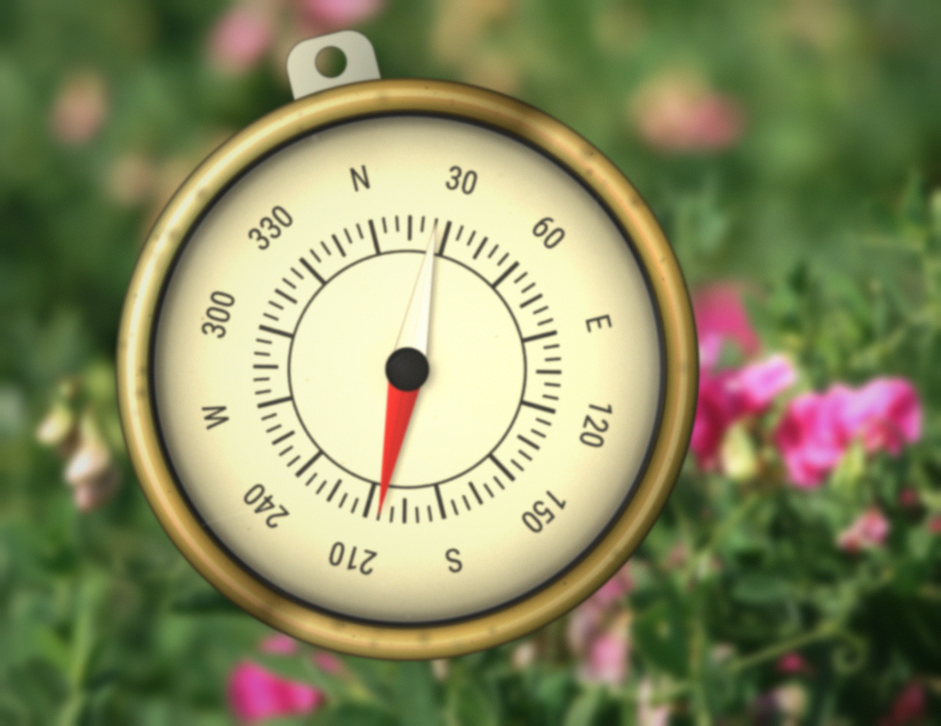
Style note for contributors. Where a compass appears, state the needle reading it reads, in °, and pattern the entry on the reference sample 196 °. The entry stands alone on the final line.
205 °
